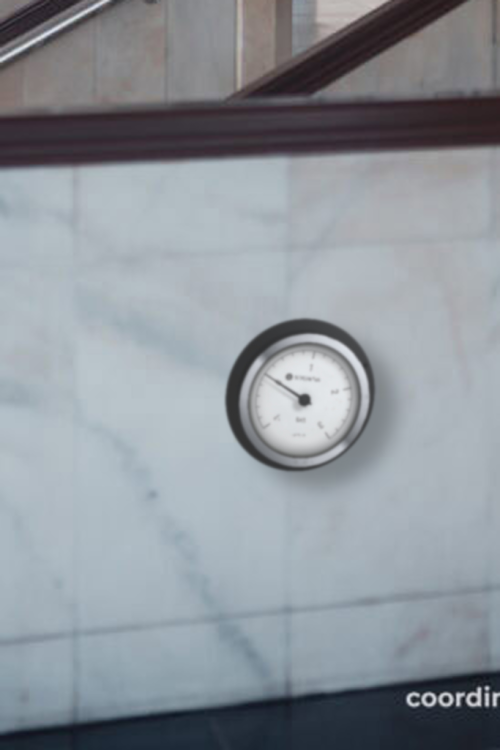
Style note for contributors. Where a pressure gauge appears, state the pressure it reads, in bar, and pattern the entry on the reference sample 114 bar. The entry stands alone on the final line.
0 bar
